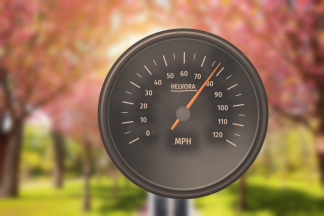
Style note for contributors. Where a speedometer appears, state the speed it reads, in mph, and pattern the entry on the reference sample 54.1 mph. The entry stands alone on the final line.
77.5 mph
